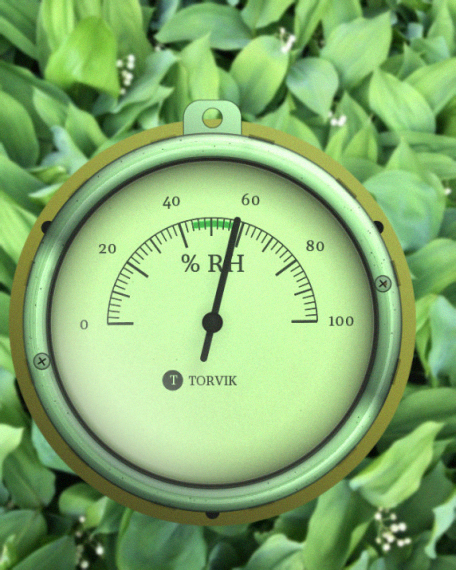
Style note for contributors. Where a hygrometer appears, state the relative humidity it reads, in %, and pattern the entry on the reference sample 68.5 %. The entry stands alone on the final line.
58 %
